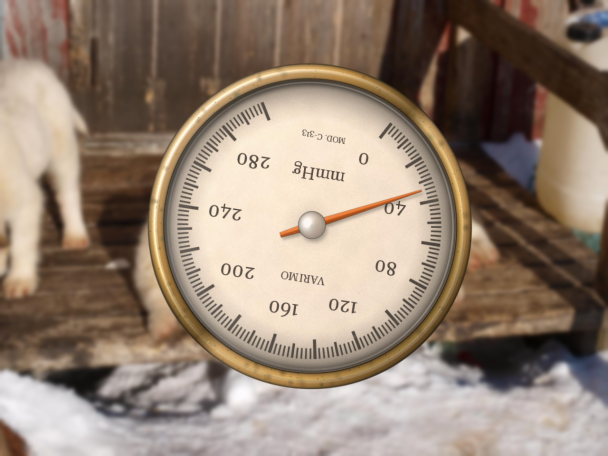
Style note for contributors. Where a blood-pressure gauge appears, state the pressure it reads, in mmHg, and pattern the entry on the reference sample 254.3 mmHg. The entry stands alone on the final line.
34 mmHg
